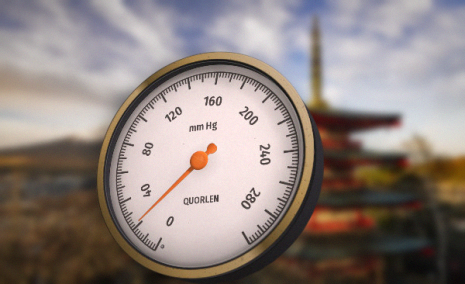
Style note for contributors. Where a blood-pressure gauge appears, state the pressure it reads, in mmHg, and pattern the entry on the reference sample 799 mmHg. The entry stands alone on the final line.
20 mmHg
